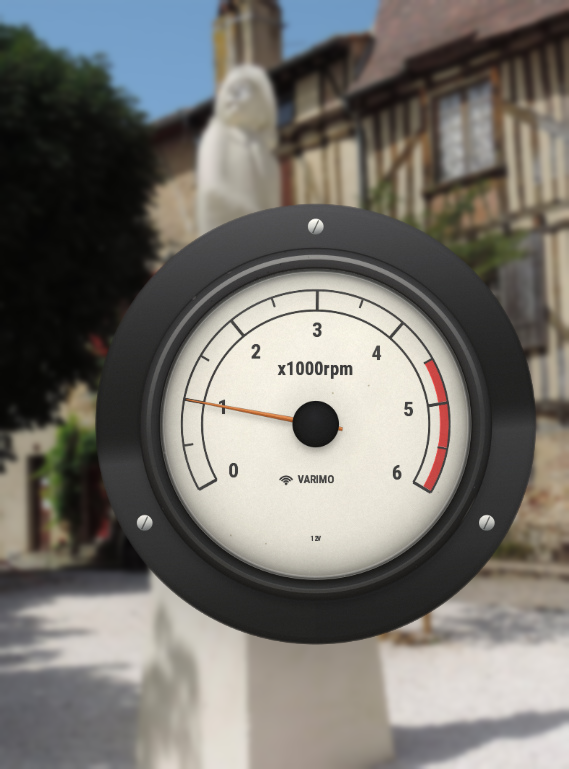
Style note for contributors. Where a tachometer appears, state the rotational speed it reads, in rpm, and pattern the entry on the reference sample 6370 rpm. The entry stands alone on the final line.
1000 rpm
